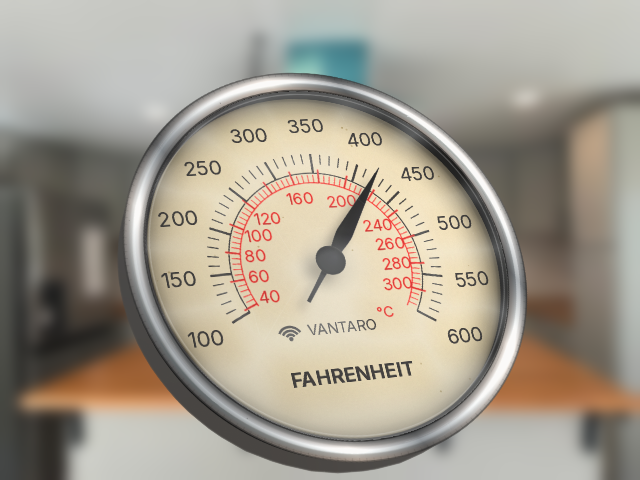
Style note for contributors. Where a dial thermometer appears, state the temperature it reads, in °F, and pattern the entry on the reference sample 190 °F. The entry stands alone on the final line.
420 °F
